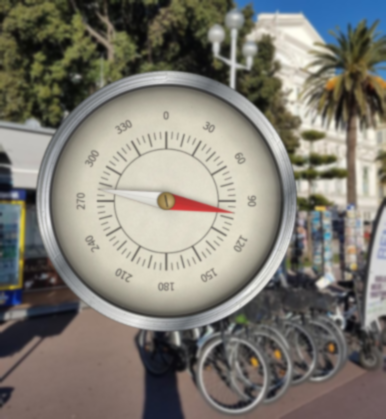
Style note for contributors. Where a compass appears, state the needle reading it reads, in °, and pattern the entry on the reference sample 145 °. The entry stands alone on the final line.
100 °
